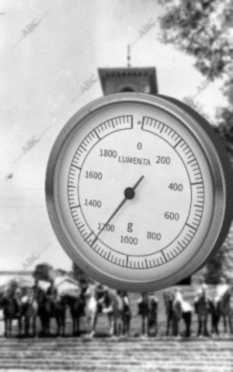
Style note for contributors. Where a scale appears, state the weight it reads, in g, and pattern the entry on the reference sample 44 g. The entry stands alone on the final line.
1200 g
